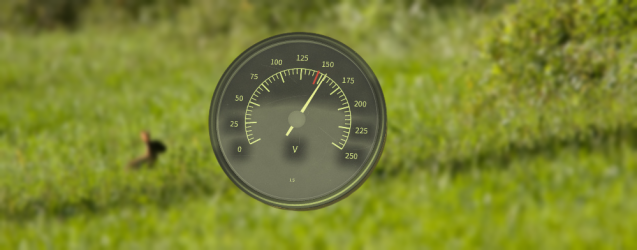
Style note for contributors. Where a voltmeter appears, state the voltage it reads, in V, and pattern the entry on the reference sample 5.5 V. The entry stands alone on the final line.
155 V
